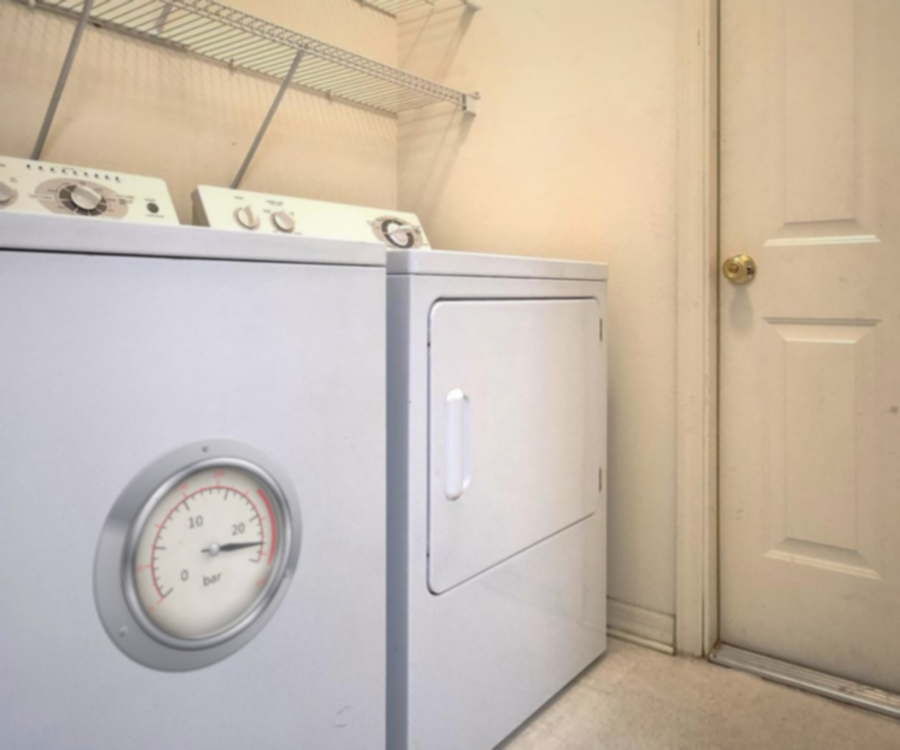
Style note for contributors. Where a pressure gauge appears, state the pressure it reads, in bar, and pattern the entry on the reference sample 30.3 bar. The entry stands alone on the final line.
23 bar
